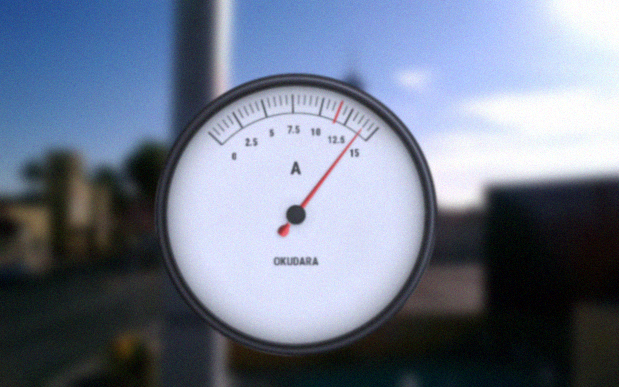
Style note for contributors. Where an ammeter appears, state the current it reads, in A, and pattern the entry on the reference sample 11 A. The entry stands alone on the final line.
14 A
